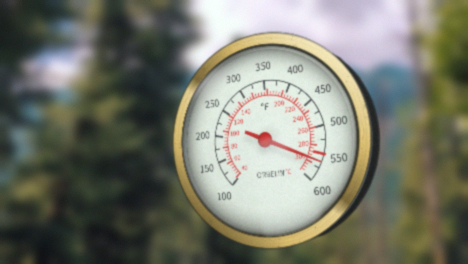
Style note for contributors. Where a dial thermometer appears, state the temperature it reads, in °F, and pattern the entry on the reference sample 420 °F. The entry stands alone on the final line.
562.5 °F
